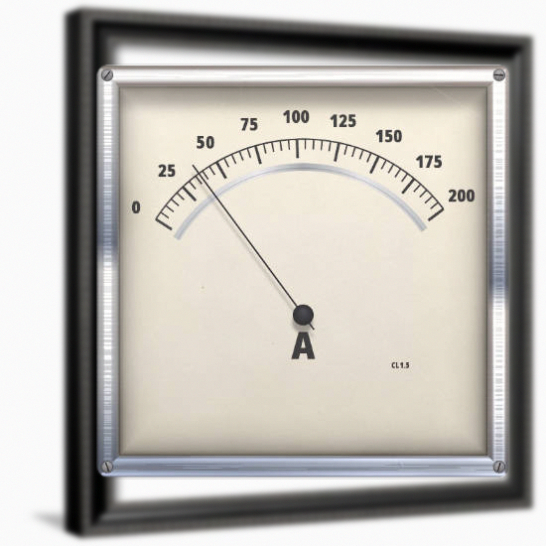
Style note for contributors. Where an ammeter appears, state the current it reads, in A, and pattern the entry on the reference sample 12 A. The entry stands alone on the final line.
37.5 A
